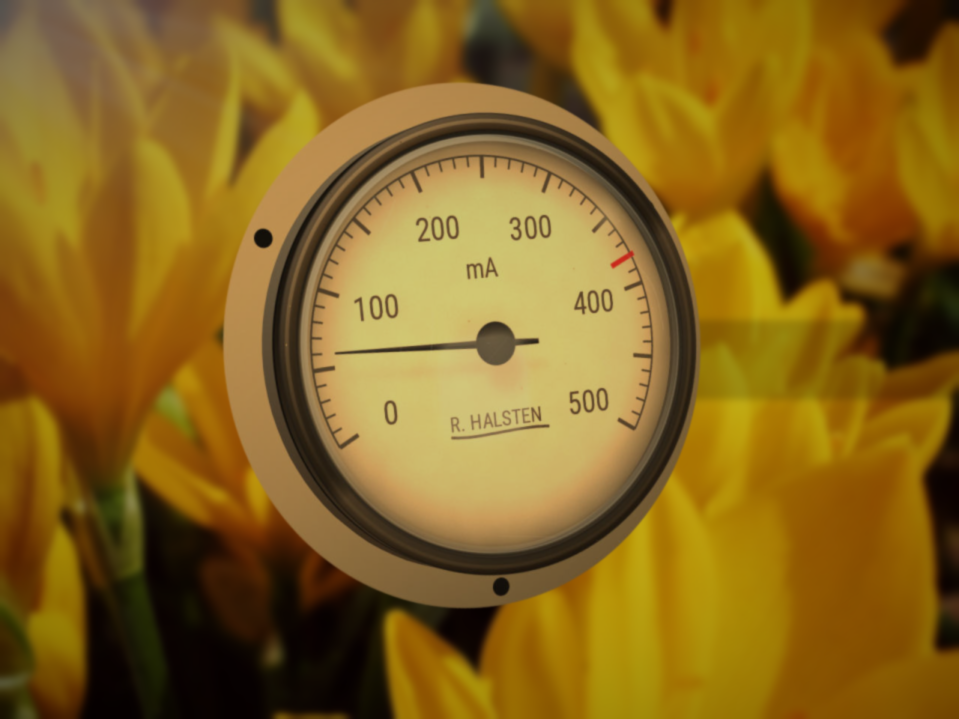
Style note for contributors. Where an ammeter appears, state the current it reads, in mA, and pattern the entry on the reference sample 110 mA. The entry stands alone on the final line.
60 mA
